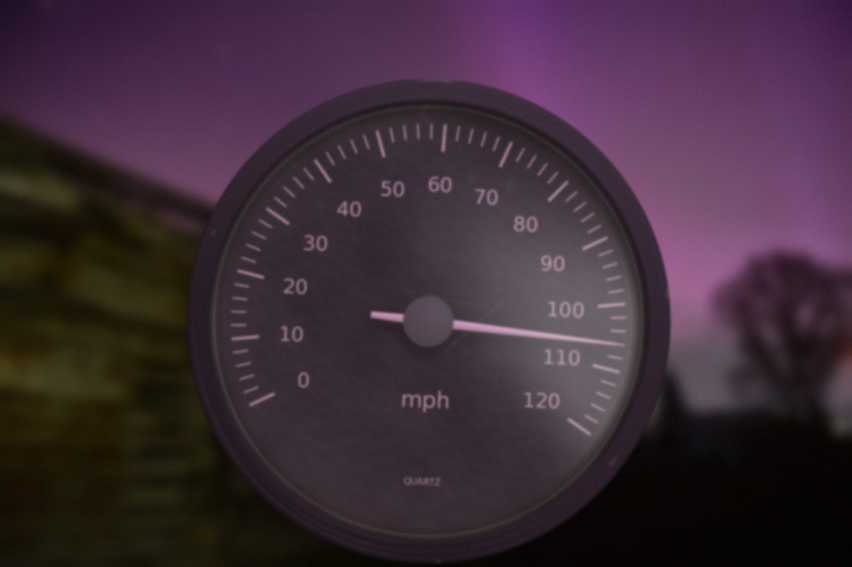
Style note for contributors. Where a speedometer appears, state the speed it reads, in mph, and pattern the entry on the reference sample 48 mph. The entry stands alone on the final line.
106 mph
